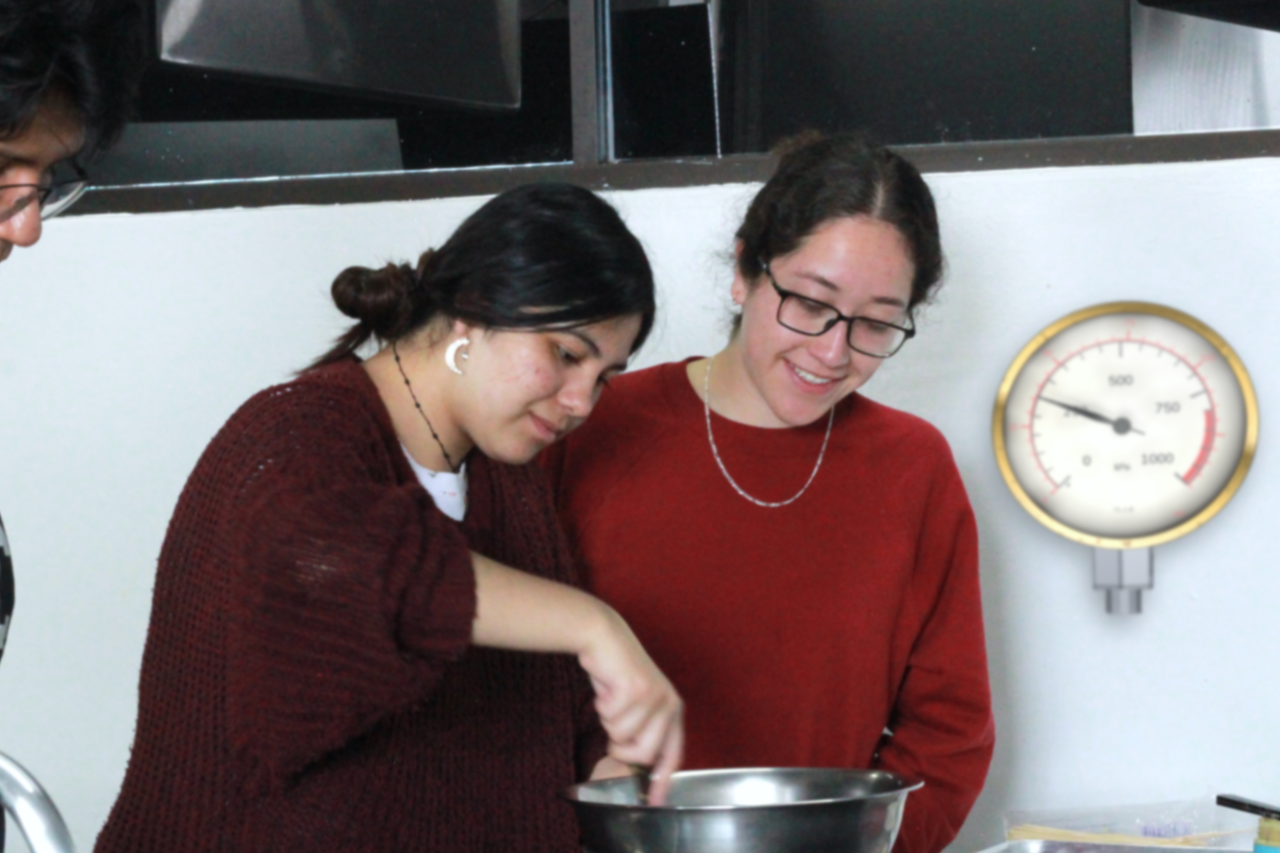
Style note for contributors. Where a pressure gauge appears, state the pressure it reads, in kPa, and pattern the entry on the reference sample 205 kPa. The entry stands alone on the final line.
250 kPa
